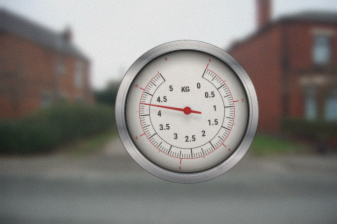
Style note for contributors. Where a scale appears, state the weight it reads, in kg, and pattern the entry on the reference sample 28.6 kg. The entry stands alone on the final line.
4.25 kg
